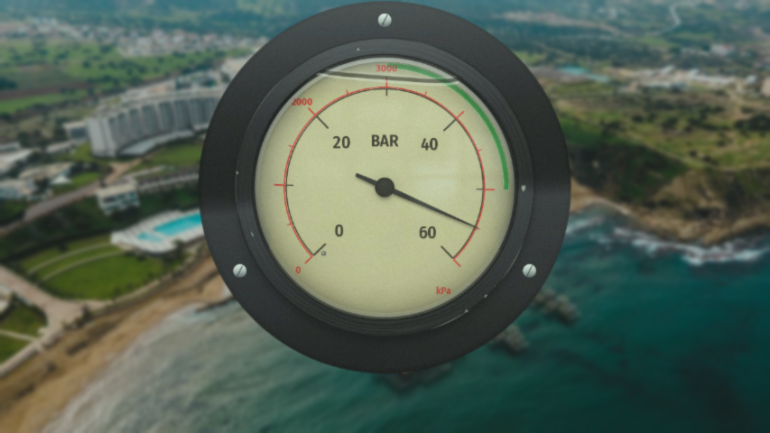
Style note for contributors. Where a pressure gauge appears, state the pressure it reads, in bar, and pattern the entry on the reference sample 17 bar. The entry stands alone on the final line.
55 bar
